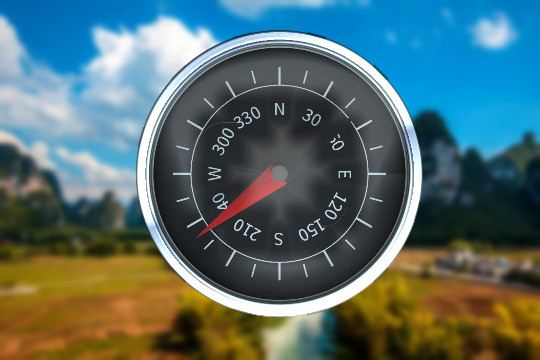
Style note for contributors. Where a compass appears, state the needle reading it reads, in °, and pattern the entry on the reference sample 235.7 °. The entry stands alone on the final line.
232.5 °
